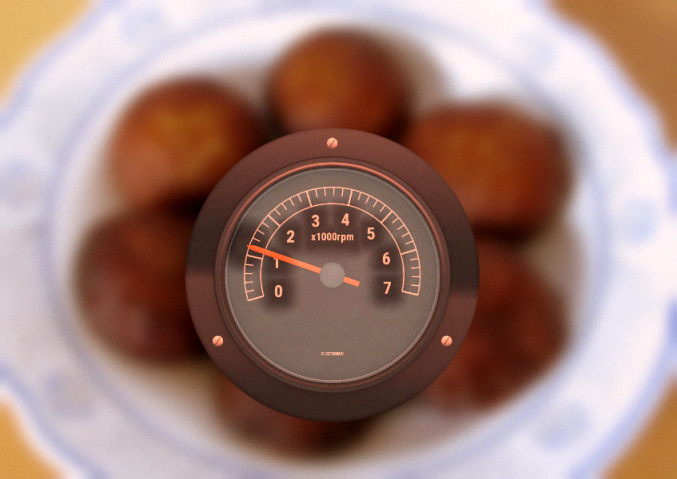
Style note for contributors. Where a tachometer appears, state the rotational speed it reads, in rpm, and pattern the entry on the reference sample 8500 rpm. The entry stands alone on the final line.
1200 rpm
